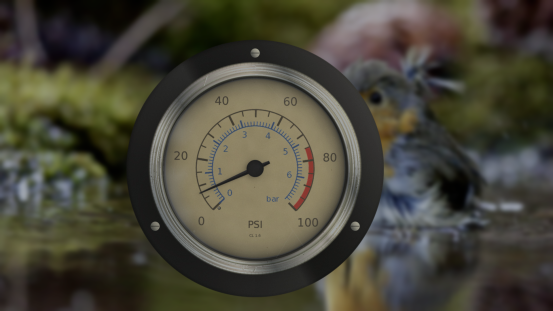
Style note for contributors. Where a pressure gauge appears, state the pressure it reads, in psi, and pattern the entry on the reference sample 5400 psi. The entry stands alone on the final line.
7.5 psi
